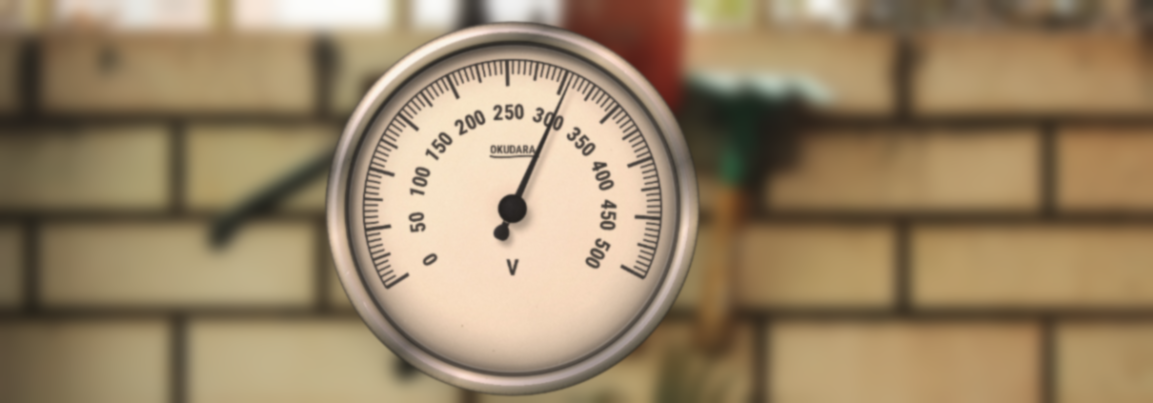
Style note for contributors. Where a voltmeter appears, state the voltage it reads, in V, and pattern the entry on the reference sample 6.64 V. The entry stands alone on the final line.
305 V
